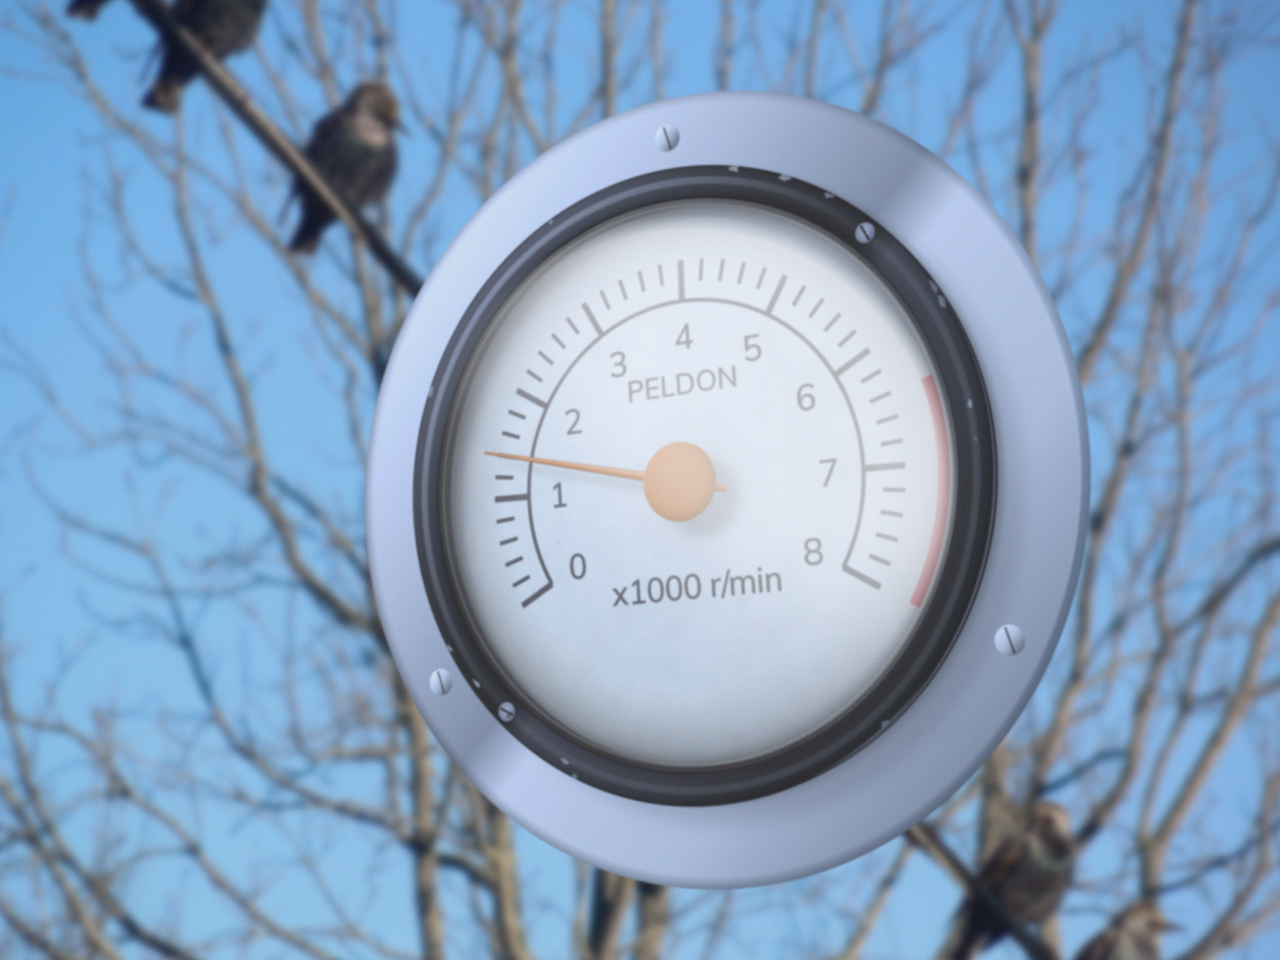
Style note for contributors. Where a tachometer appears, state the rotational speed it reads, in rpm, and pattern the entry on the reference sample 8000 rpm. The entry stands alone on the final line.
1400 rpm
